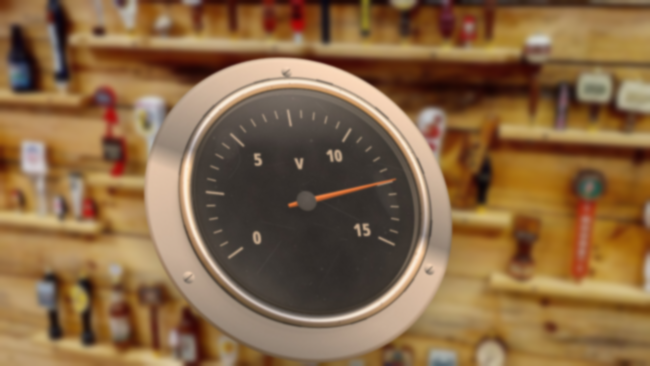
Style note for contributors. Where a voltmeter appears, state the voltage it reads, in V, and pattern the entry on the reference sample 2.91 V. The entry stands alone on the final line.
12.5 V
